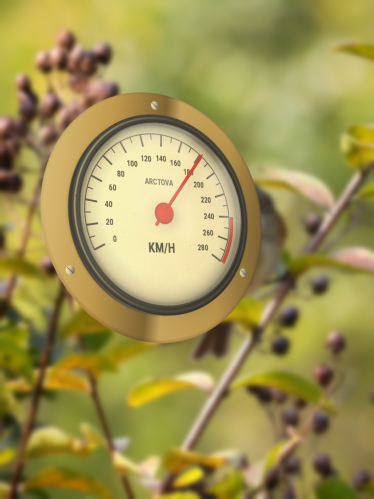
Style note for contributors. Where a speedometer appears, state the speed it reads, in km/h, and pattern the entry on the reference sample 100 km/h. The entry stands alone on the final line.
180 km/h
